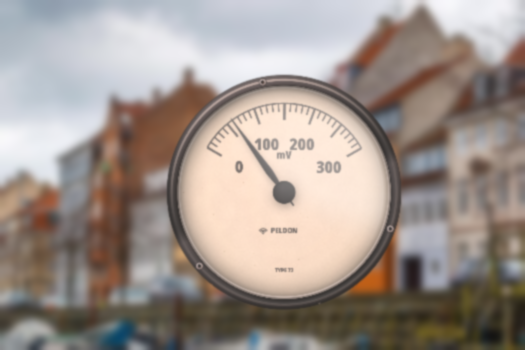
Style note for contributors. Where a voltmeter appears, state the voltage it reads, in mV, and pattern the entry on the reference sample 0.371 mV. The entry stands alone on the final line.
60 mV
